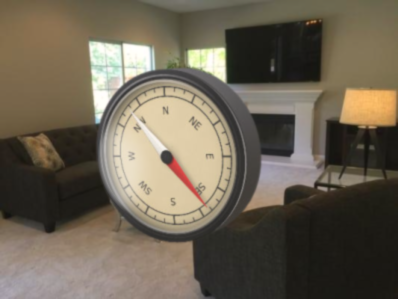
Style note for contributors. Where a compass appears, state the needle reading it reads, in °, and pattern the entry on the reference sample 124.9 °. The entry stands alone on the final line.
140 °
